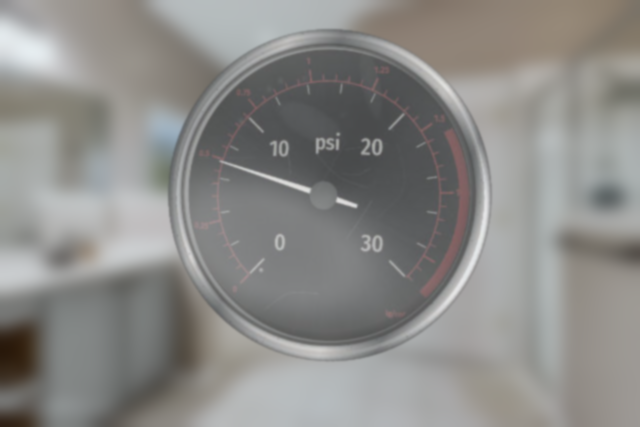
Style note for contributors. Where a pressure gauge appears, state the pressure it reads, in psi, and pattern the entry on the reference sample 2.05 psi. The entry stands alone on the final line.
7 psi
